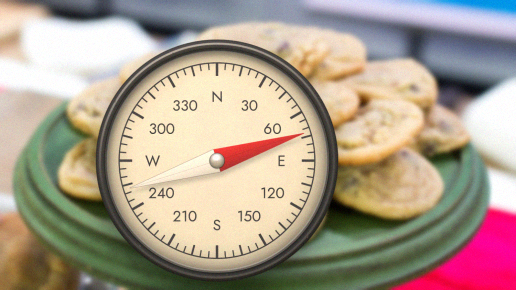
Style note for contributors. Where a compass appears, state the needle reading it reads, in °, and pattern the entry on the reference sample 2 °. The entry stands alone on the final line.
72.5 °
